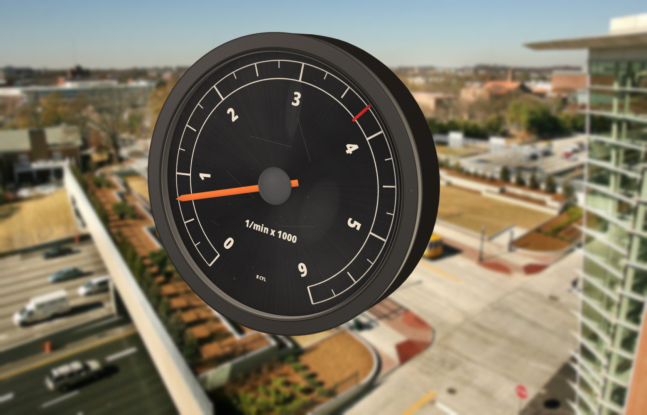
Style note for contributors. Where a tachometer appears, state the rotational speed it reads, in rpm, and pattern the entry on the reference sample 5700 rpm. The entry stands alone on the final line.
750 rpm
